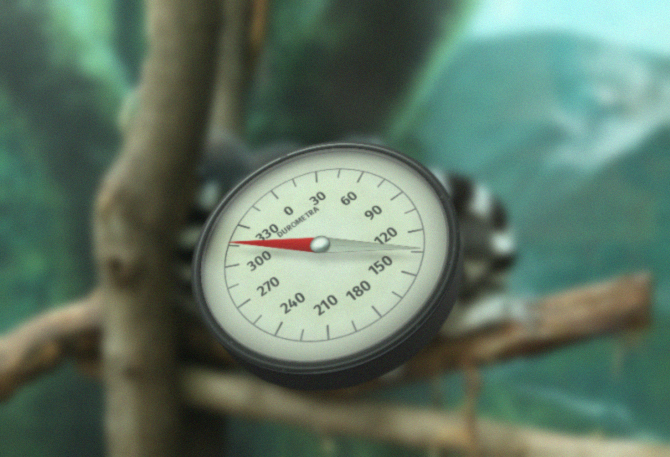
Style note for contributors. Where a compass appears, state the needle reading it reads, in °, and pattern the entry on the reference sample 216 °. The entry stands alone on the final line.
315 °
